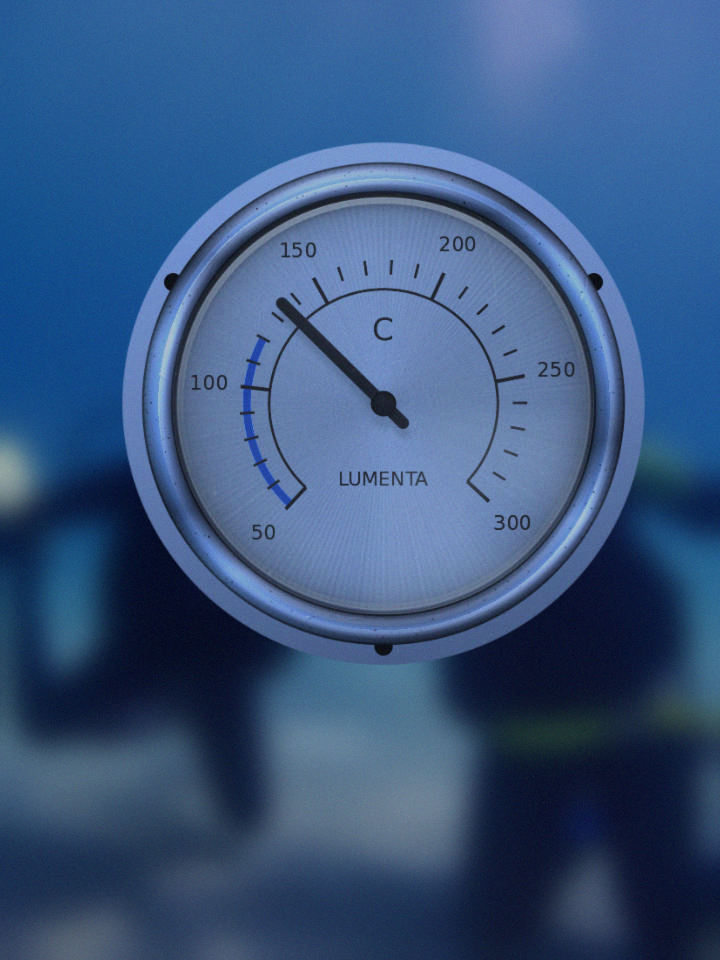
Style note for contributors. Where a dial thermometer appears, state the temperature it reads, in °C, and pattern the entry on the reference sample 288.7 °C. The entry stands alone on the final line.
135 °C
